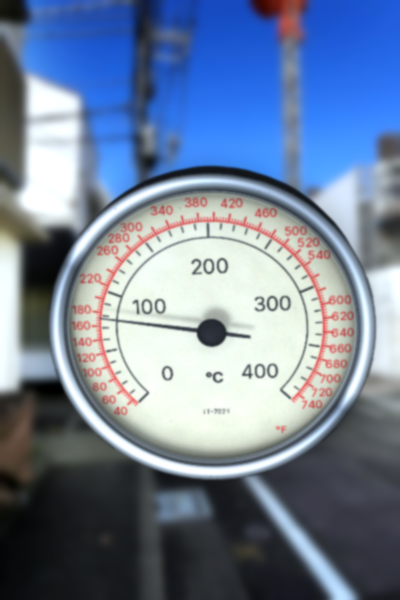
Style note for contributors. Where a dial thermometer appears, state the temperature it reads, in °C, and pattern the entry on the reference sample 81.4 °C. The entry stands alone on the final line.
80 °C
